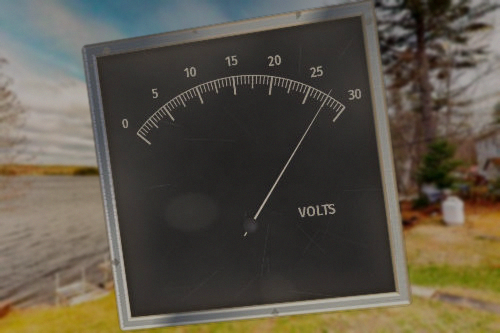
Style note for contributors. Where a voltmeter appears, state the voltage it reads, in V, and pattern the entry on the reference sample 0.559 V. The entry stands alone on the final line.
27.5 V
